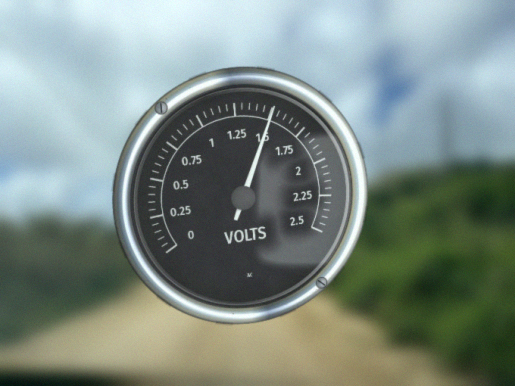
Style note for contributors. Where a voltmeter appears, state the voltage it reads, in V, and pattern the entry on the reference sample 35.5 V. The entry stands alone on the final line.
1.5 V
